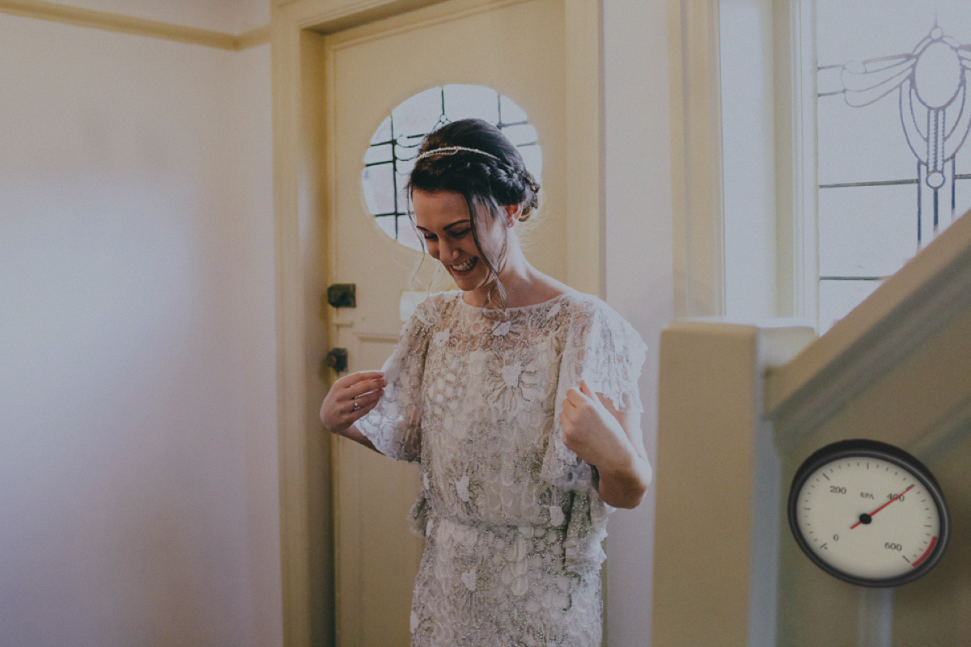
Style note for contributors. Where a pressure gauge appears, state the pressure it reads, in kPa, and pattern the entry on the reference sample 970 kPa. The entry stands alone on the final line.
400 kPa
